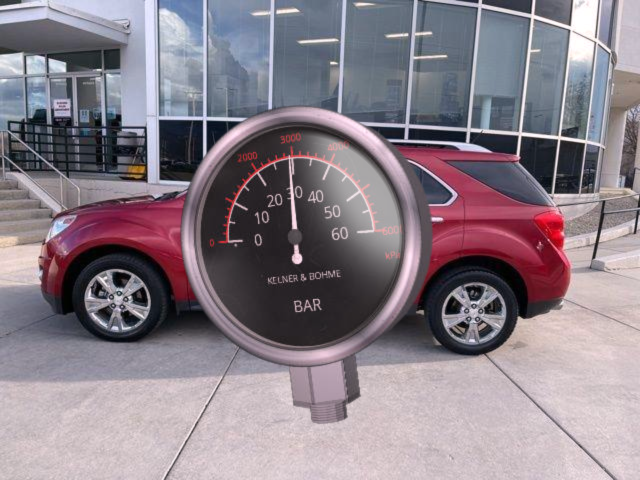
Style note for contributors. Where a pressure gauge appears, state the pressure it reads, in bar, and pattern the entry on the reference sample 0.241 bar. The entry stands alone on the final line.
30 bar
